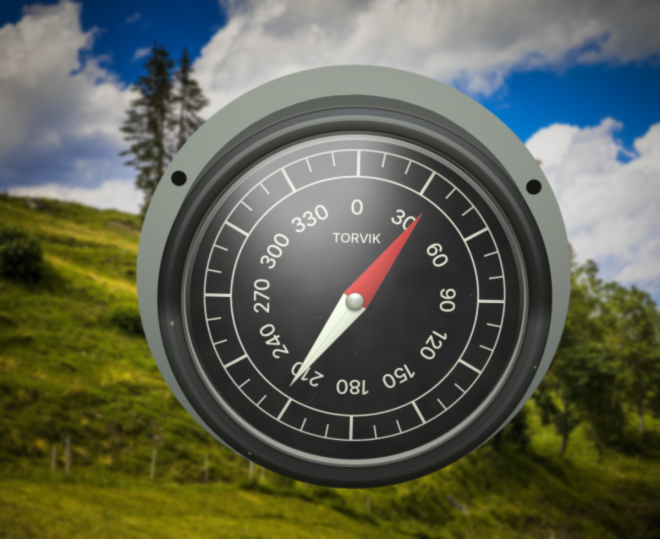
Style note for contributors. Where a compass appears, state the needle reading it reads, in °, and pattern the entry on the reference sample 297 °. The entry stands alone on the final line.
35 °
